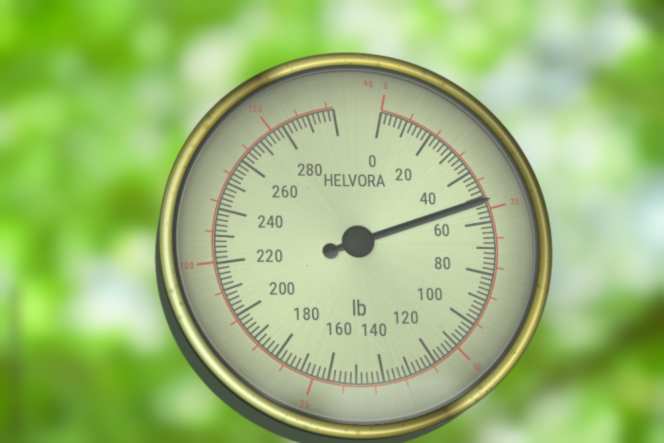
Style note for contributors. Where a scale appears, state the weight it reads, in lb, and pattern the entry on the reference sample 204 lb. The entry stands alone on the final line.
52 lb
